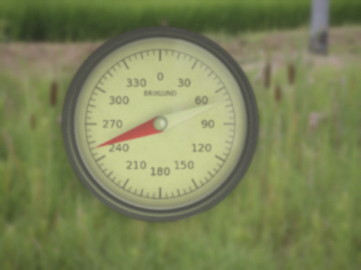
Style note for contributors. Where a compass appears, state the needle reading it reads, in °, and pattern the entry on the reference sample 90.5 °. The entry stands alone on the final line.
250 °
